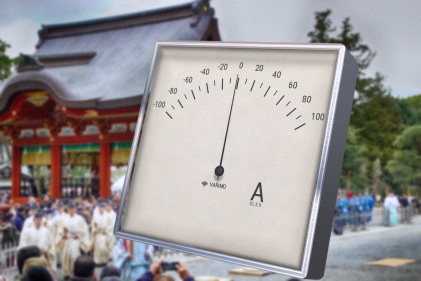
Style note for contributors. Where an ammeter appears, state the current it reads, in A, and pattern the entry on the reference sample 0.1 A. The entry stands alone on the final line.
0 A
